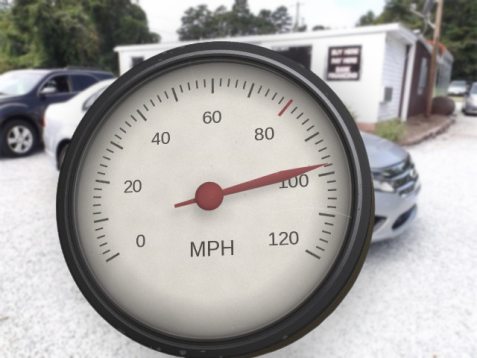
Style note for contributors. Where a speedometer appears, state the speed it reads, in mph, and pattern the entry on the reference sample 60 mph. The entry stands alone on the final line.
98 mph
